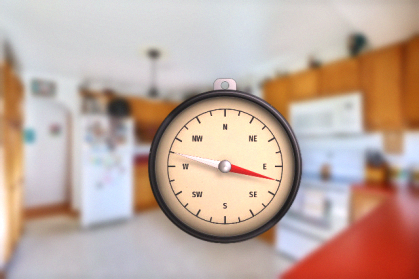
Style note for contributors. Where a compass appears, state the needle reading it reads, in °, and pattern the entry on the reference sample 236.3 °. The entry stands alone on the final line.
105 °
